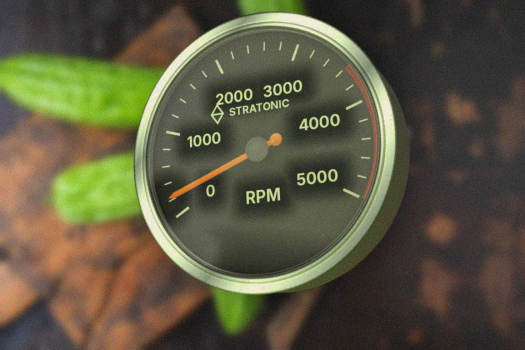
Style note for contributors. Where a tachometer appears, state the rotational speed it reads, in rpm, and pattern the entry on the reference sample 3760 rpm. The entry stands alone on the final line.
200 rpm
